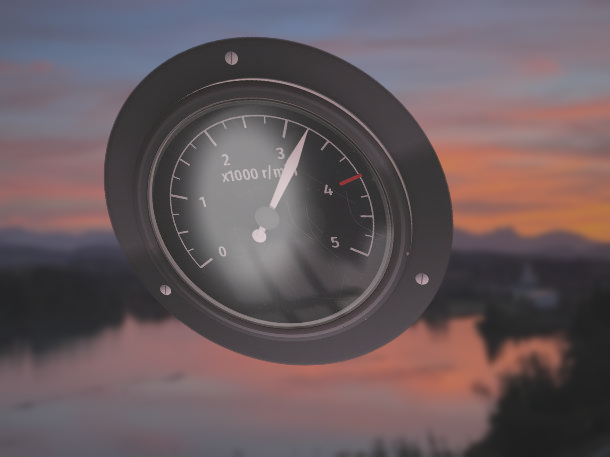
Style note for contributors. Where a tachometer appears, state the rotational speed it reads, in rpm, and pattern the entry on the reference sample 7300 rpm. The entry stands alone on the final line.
3250 rpm
